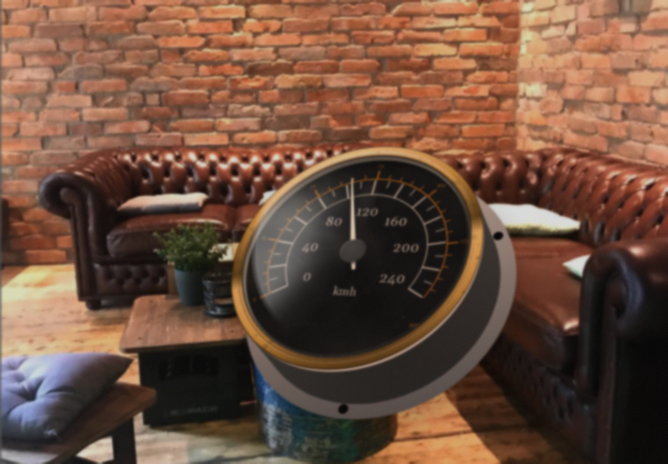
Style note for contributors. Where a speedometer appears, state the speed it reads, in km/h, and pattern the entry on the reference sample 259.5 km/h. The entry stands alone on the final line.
105 km/h
